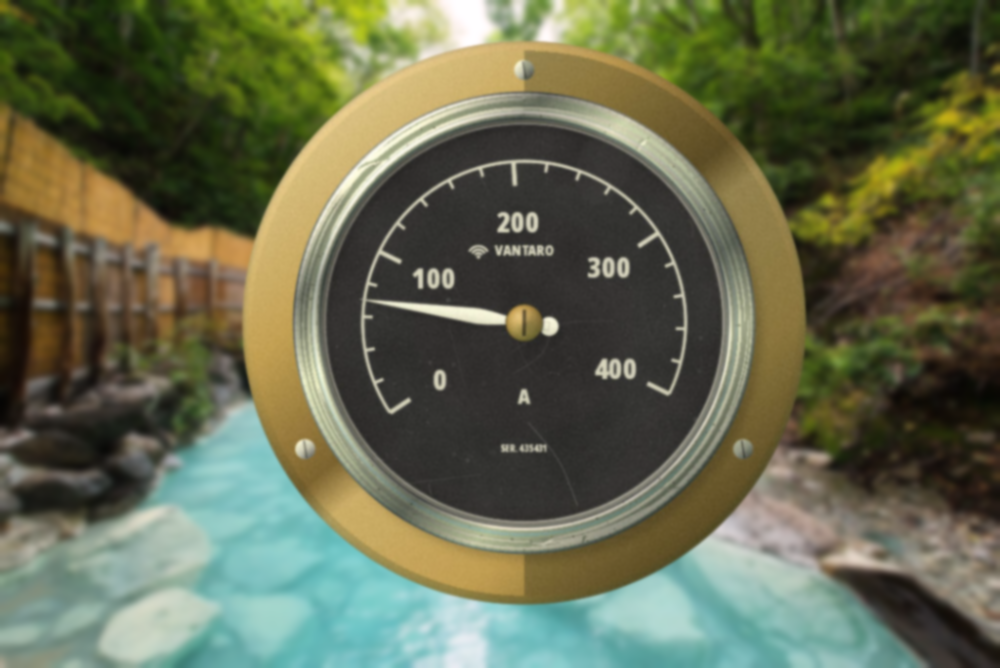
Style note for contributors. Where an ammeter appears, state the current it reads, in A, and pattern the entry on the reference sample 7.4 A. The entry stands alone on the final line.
70 A
